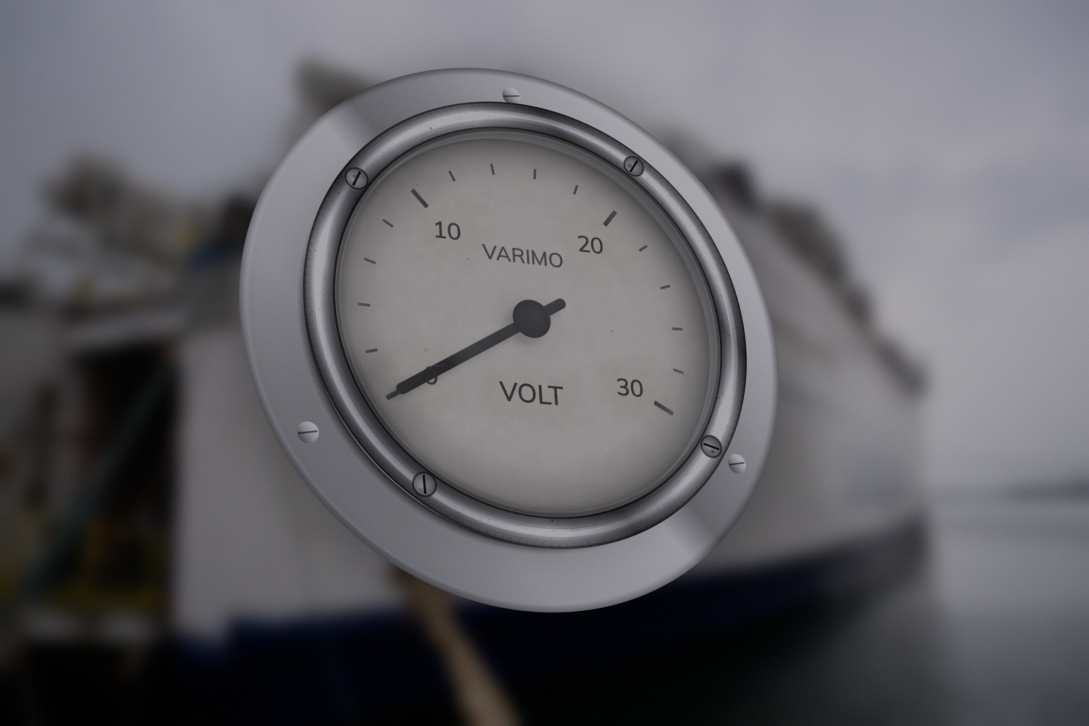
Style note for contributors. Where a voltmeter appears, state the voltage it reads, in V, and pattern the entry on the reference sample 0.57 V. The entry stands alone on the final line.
0 V
